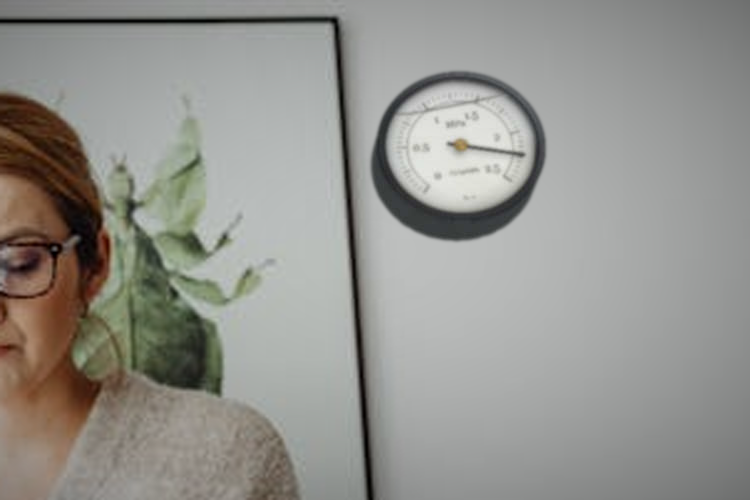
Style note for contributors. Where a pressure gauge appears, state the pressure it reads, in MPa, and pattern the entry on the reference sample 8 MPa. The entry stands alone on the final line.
2.25 MPa
